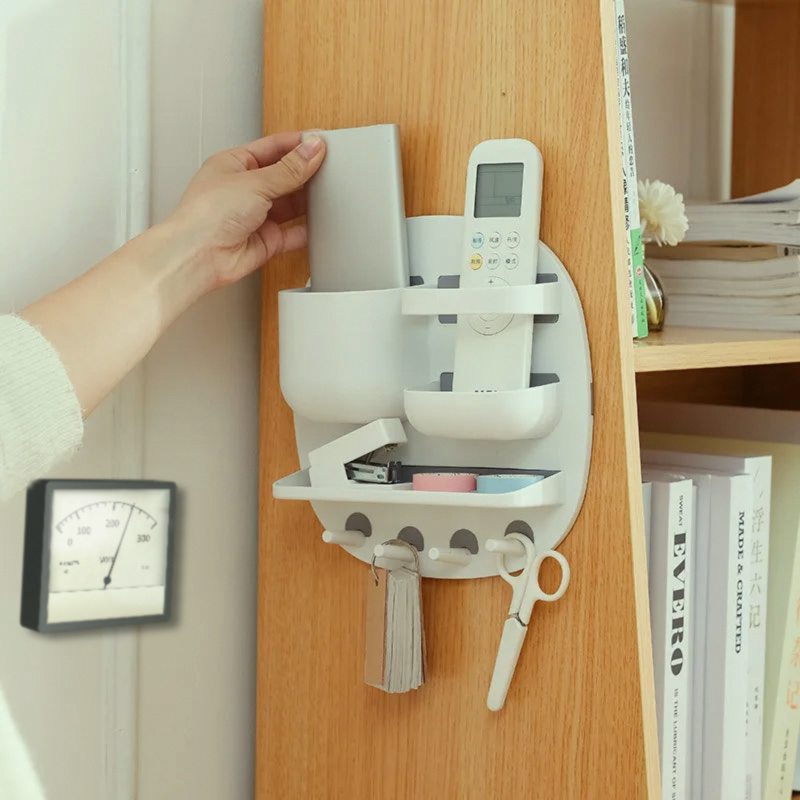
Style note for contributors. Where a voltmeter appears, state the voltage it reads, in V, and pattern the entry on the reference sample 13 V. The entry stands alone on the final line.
240 V
